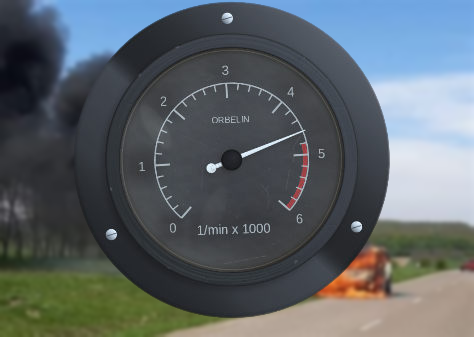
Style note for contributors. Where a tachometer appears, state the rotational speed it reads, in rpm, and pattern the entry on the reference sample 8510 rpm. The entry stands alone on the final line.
4600 rpm
